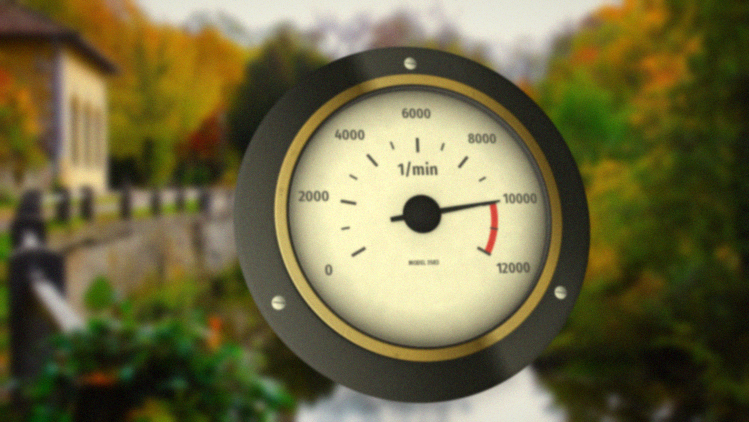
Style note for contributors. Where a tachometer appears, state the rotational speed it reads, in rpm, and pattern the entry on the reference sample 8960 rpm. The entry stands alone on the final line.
10000 rpm
